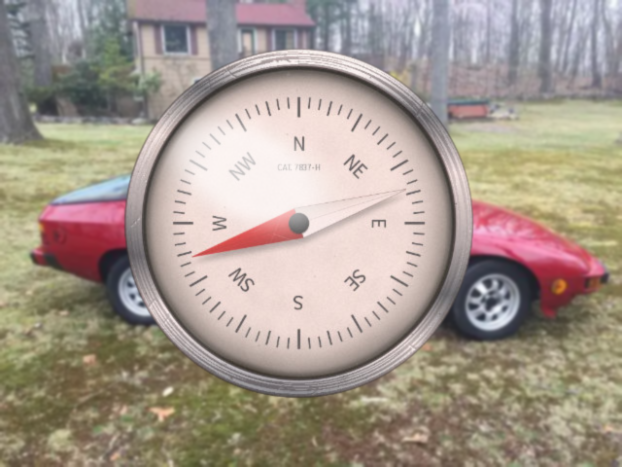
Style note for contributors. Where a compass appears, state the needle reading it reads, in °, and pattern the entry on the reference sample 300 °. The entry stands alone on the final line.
252.5 °
